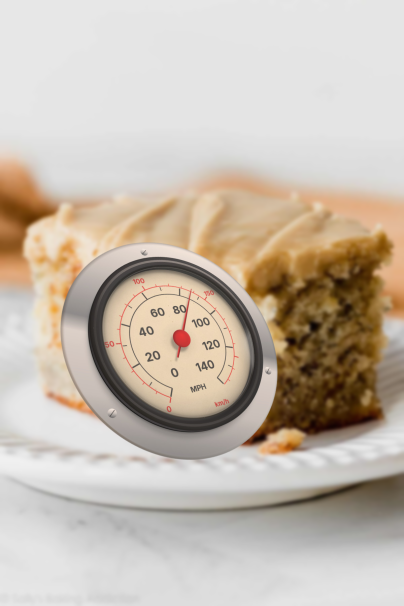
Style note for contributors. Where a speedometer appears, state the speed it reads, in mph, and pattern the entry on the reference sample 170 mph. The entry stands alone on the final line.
85 mph
